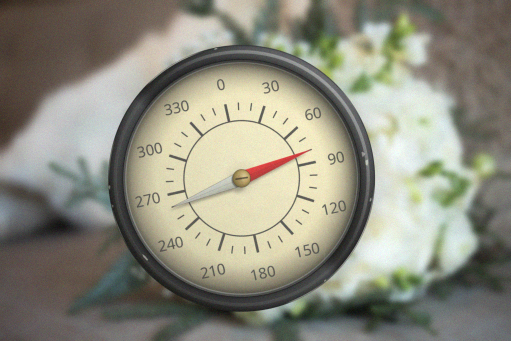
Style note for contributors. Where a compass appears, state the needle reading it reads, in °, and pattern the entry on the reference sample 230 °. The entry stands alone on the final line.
80 °
